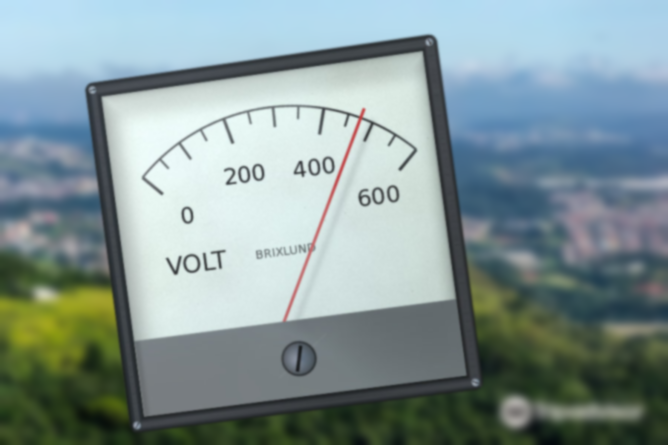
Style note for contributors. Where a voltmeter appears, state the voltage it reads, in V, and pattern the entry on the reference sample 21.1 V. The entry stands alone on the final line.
475 V
